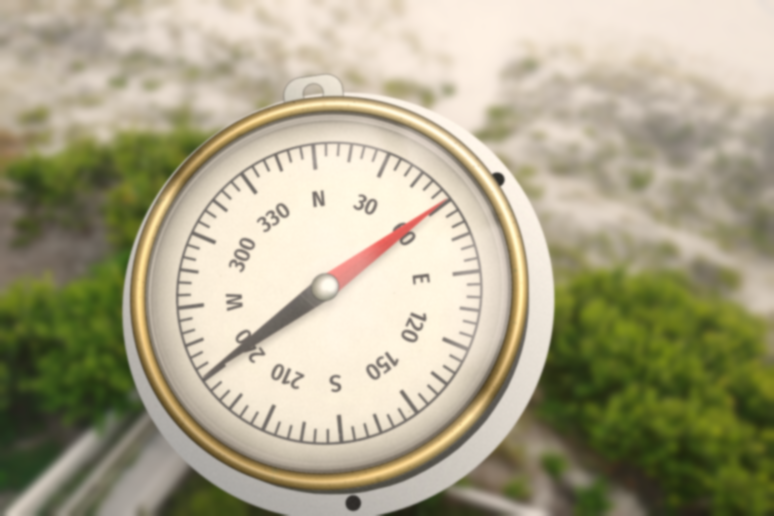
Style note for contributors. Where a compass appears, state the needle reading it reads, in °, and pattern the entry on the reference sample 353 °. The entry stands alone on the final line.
60 °
